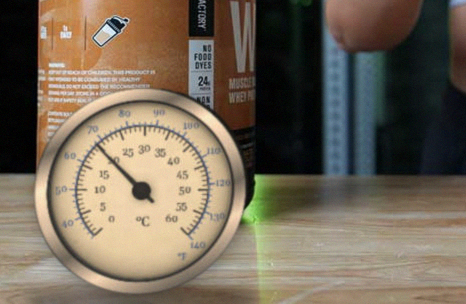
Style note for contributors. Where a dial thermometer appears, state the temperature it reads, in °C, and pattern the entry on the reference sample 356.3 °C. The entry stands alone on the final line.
20 °C
